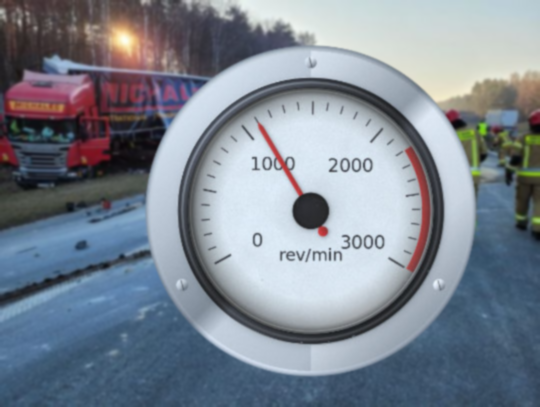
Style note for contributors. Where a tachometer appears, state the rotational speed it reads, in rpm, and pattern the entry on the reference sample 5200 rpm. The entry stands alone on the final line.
1100 rpm
